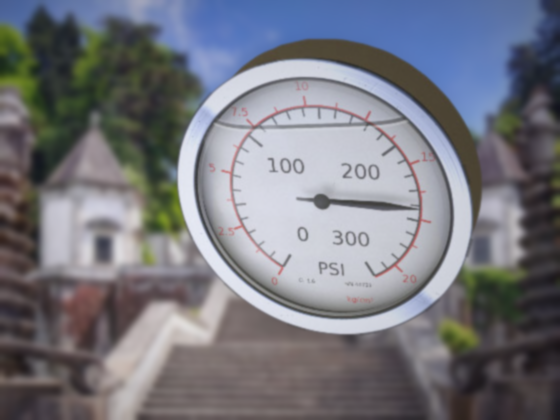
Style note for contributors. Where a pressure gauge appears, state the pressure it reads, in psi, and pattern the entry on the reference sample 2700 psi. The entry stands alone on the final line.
240 psi
